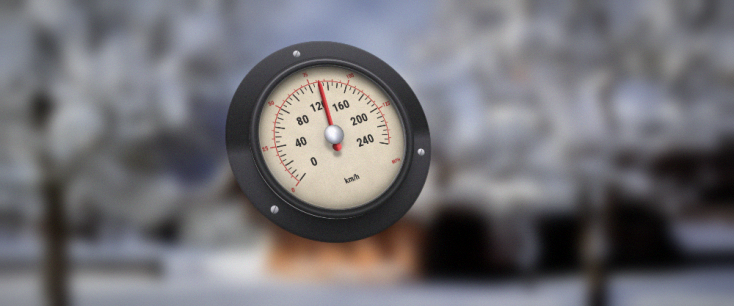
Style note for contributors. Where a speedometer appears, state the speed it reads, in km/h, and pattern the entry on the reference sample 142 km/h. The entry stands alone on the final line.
130 km/h
